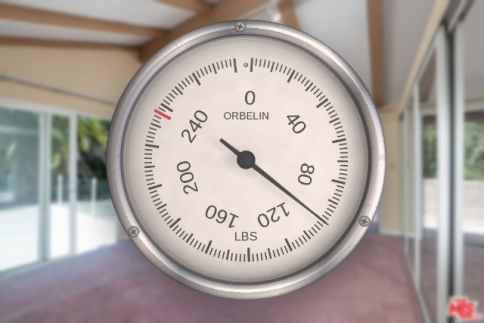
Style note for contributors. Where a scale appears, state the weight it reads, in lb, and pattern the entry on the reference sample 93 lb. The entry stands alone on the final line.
100 lb
